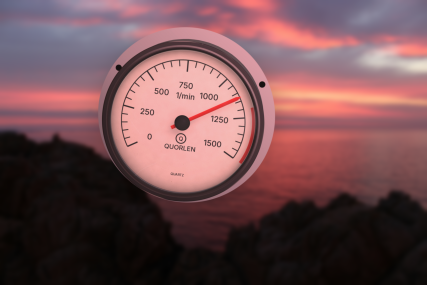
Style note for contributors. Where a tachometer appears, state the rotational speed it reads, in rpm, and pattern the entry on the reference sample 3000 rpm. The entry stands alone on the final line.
1125 rpm
